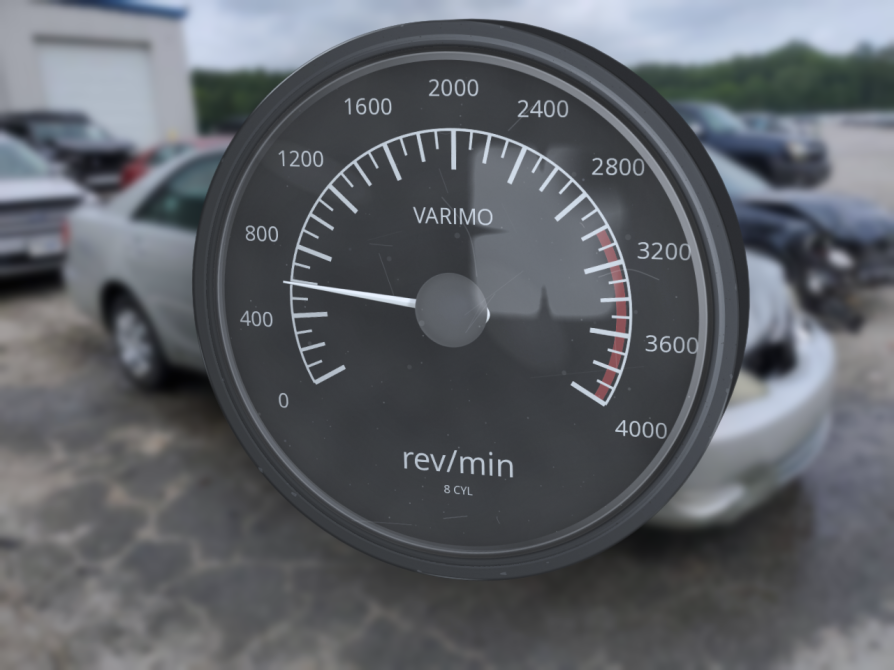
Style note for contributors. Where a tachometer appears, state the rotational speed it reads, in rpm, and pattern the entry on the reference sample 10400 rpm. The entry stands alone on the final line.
600 rpm
